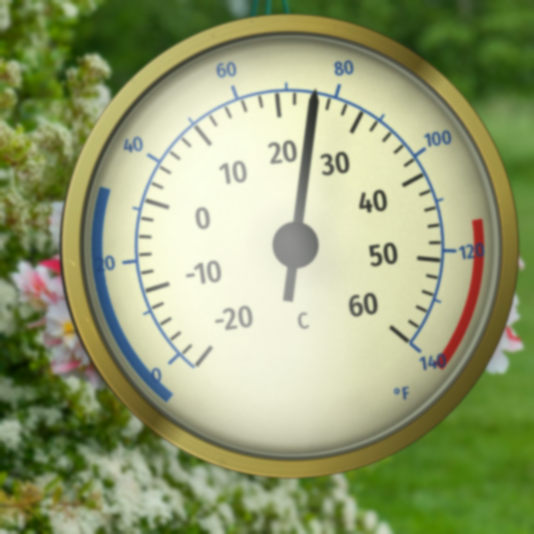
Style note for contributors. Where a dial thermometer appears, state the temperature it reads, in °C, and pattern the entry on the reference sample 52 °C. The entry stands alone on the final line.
24 °C
